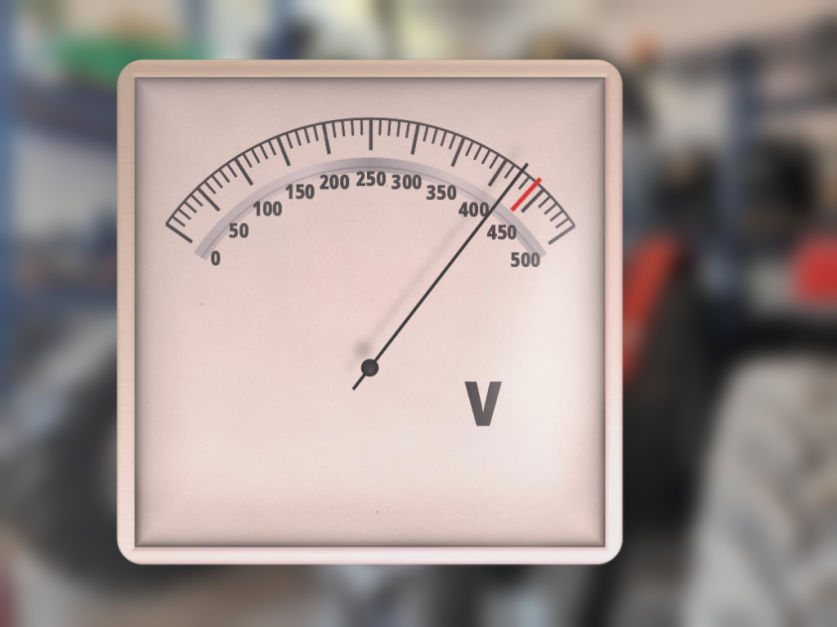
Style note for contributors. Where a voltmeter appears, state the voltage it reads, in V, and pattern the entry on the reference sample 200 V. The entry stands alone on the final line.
420 V
